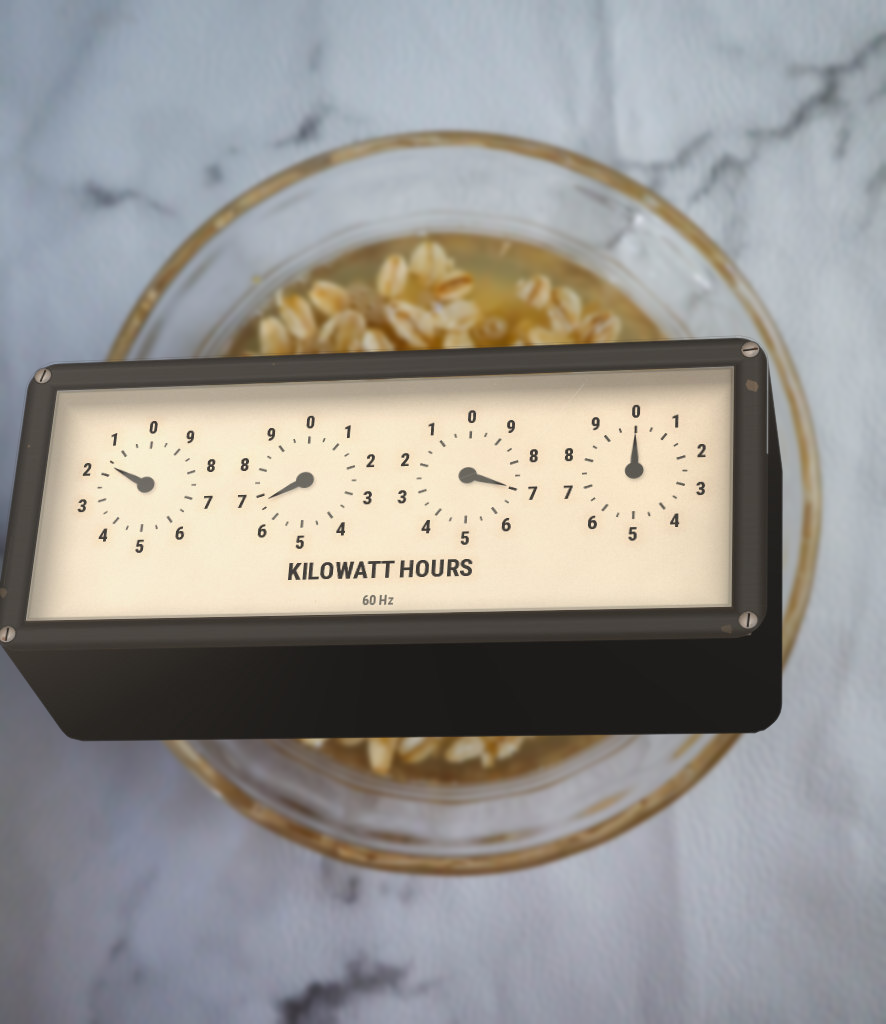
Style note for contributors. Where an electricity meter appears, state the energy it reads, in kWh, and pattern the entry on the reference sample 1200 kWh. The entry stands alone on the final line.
1670 kWh
